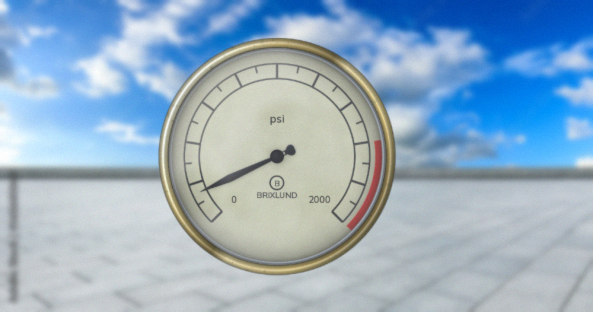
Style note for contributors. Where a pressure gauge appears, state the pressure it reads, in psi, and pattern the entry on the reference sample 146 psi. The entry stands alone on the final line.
150 psi
